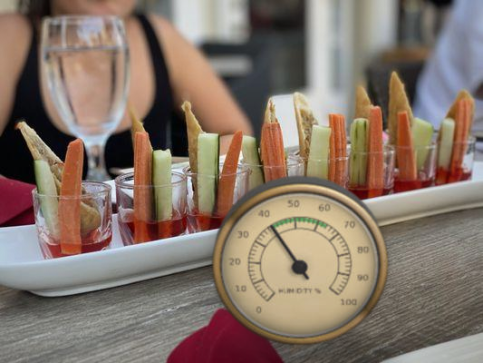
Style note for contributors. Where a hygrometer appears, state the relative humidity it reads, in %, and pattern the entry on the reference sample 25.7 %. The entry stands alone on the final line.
40 %
